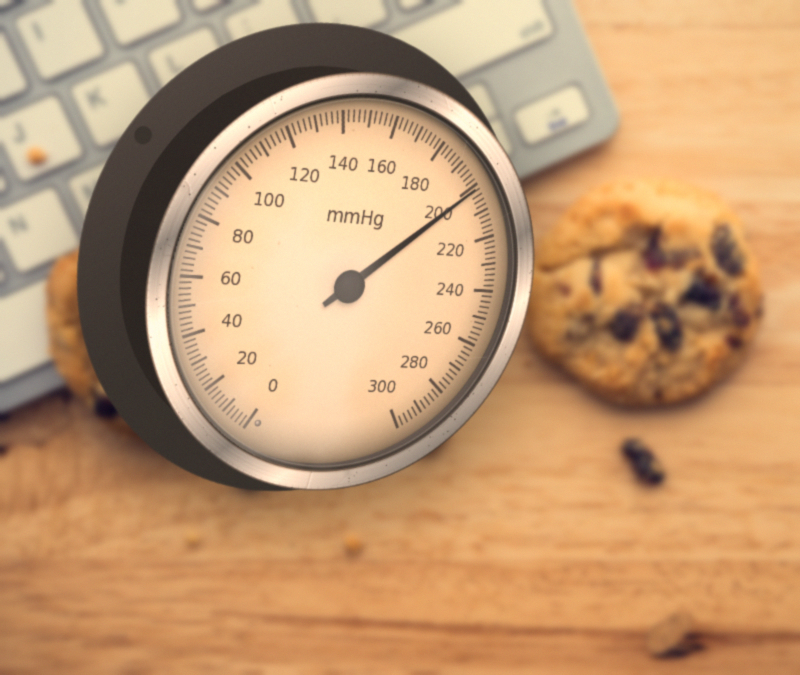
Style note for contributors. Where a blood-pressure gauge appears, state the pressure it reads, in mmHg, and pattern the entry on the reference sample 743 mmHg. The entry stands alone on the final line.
200 mmHg
